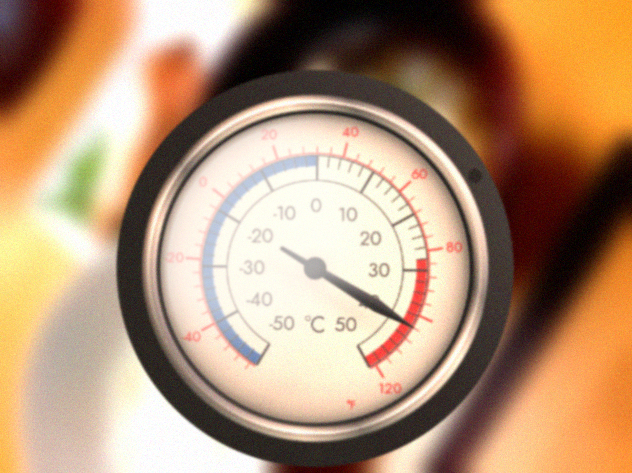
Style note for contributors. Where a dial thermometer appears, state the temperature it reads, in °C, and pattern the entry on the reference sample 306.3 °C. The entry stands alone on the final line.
40 °C
